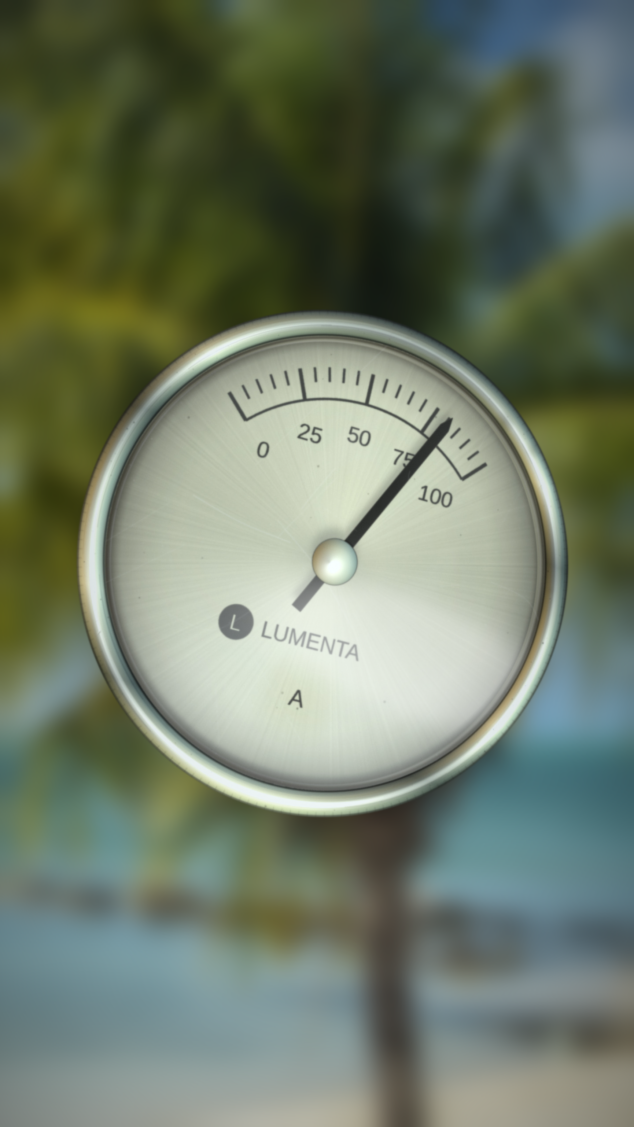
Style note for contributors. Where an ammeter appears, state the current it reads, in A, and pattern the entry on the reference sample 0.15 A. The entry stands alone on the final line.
80 A
